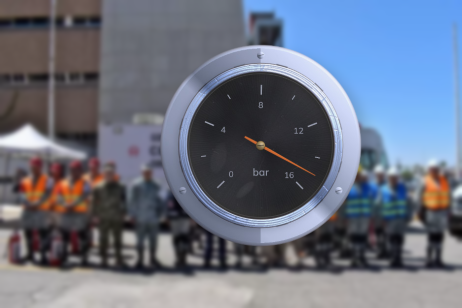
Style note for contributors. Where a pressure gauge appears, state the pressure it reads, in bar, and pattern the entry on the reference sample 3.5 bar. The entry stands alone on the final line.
15 bar
